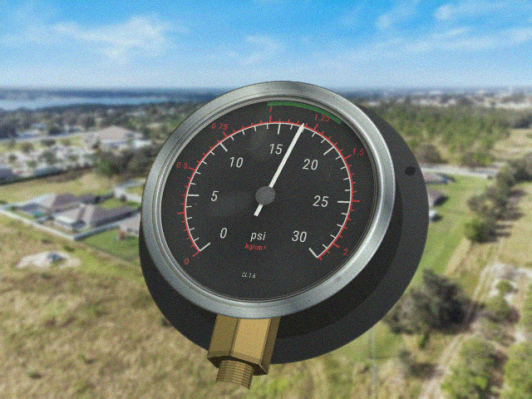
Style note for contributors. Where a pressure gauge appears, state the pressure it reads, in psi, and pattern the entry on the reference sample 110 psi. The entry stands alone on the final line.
17 psi
